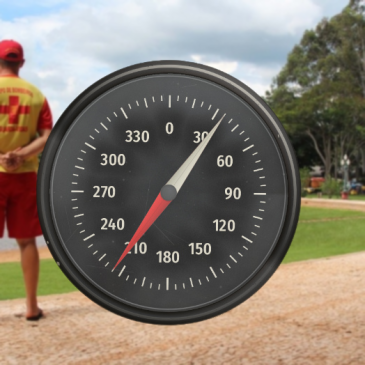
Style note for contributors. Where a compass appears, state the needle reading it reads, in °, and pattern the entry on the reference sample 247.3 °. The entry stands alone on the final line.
215 °
